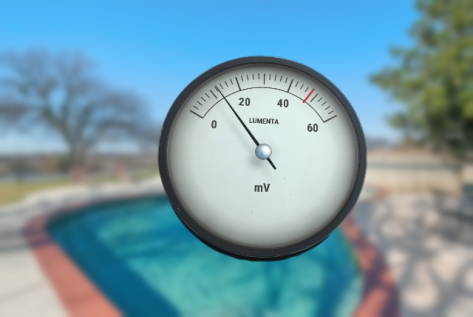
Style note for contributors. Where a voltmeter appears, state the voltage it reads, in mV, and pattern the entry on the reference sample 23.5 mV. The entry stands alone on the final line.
12 mV
